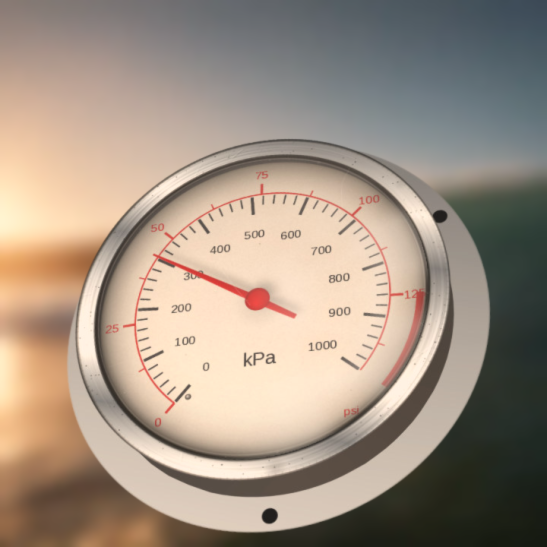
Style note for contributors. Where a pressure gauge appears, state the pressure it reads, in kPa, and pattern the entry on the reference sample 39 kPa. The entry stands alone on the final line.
300 kPa
